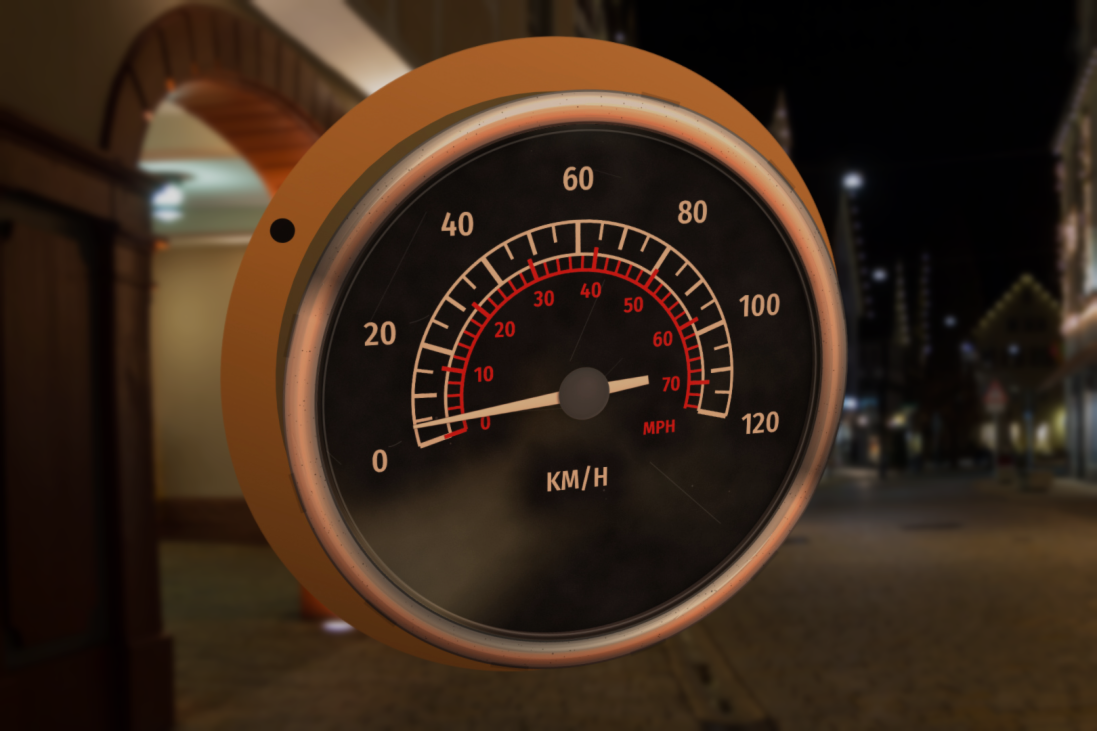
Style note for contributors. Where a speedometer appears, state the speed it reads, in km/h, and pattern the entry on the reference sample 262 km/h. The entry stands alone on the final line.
5 km/h
